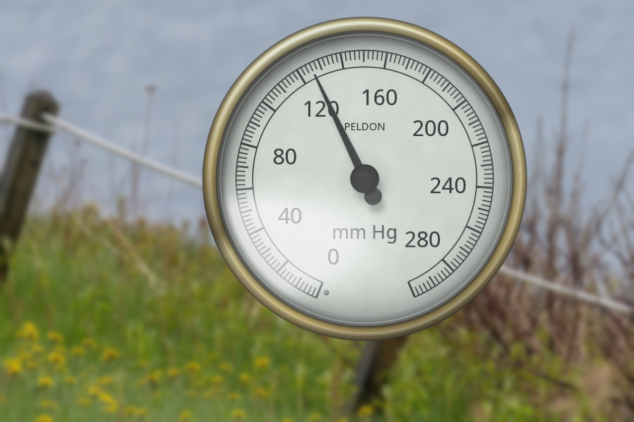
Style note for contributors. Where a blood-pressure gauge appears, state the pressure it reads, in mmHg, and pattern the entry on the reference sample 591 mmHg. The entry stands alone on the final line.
126 mmHg
